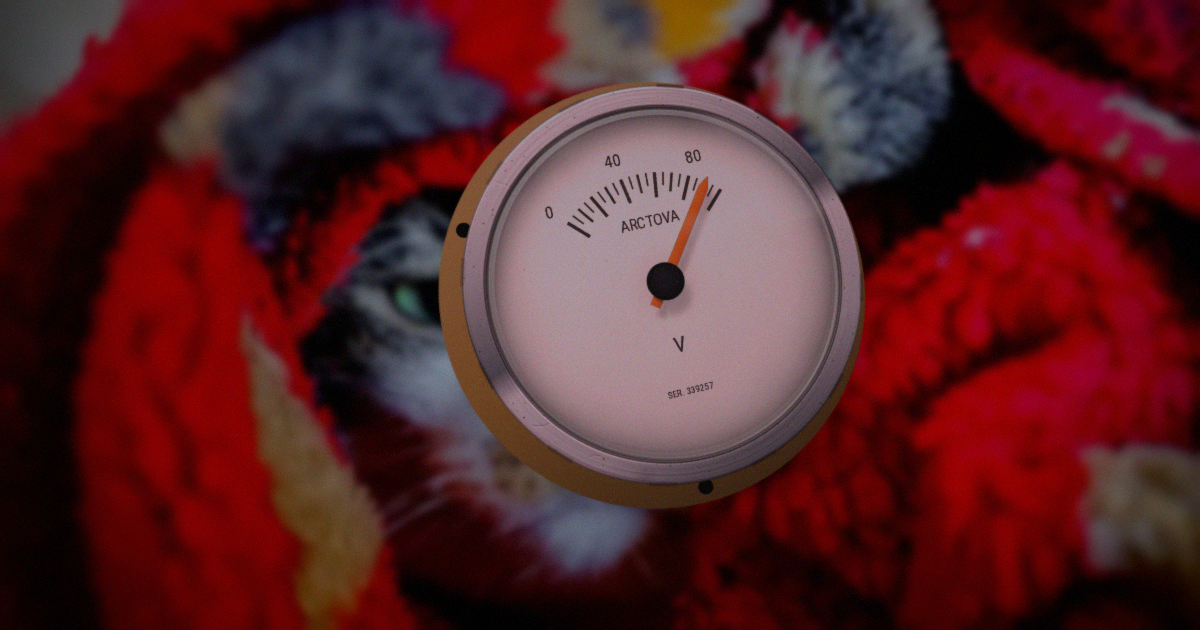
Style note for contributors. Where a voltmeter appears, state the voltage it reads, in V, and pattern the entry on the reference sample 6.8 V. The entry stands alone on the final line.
90 V
